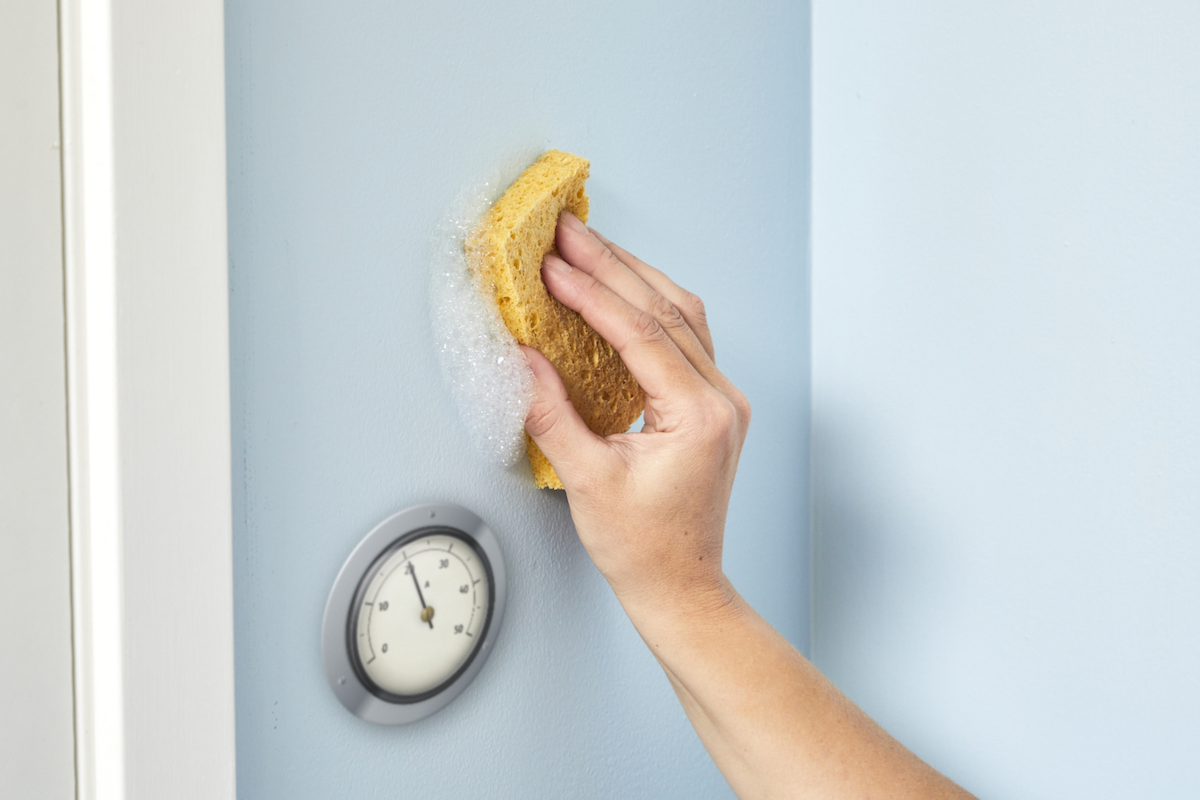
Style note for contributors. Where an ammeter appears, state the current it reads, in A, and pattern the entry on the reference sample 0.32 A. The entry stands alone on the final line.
20 A
